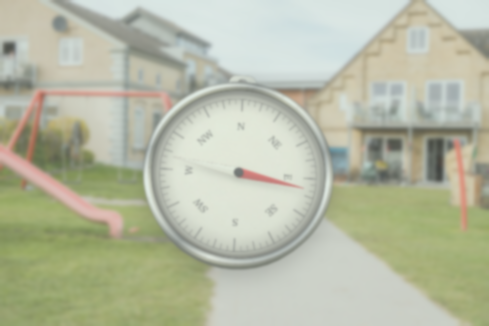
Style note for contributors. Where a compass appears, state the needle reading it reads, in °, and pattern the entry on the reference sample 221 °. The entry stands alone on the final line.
100 °
